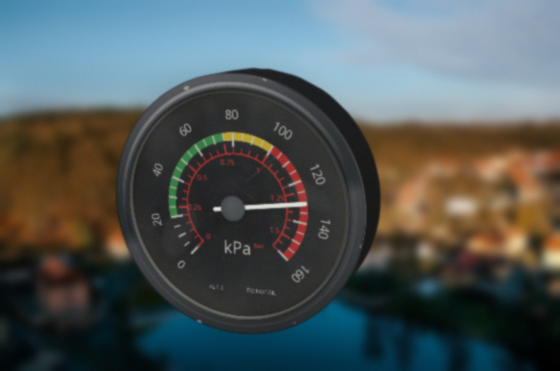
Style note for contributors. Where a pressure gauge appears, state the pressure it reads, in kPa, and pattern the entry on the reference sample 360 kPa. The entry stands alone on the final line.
130 kPa
